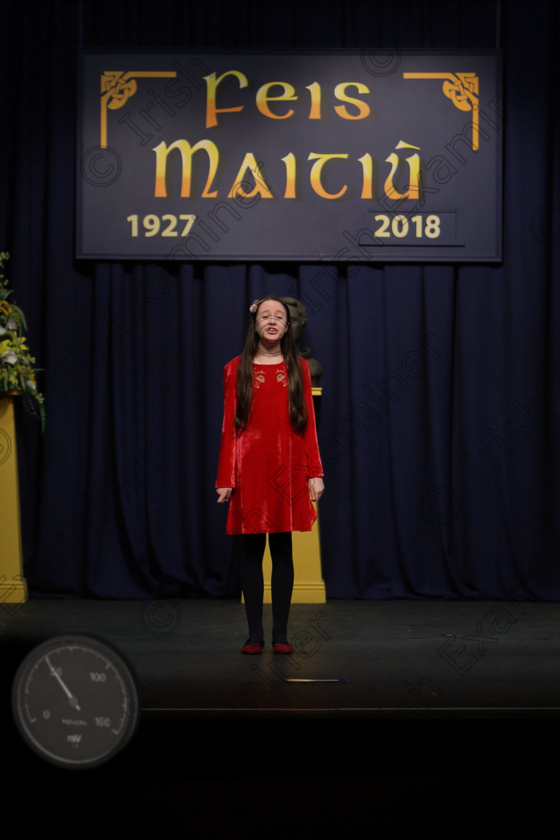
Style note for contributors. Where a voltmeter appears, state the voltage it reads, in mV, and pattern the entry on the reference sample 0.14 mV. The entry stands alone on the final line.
50 mV
